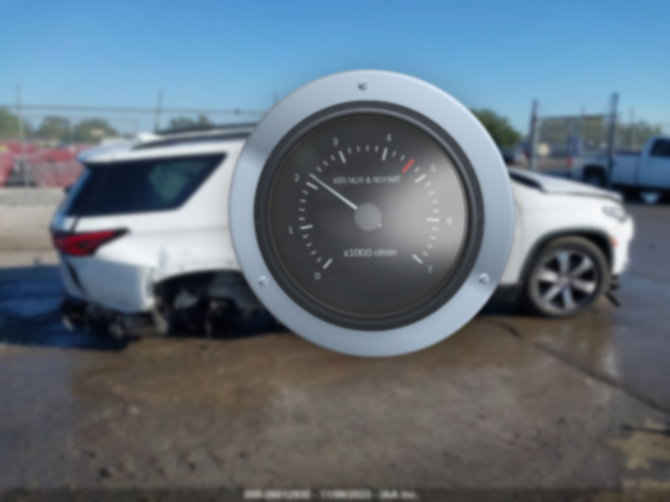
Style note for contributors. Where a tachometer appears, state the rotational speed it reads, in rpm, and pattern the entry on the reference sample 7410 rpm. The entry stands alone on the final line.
2200 rpm
